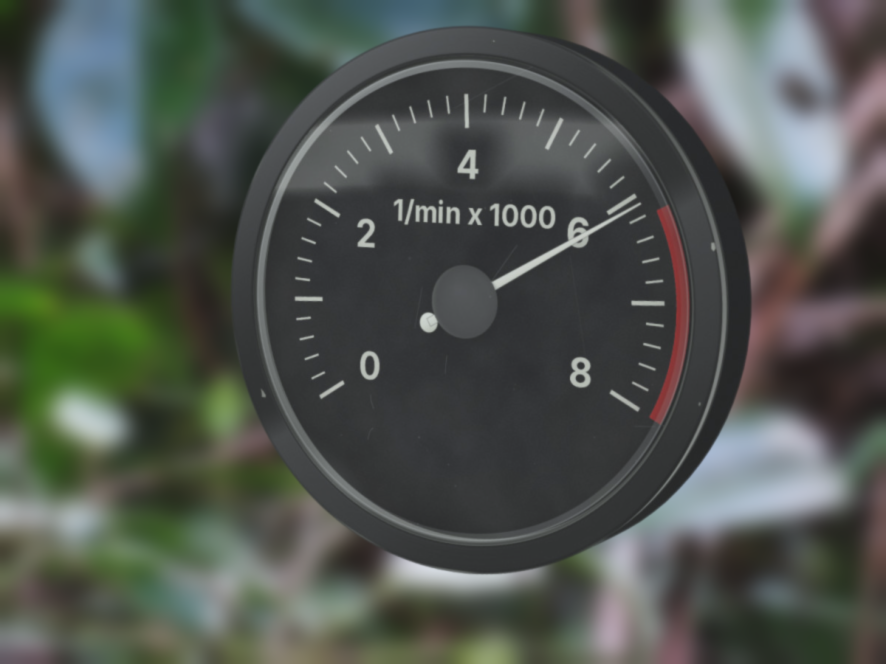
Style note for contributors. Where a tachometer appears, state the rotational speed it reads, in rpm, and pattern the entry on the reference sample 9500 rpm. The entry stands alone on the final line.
6100 rpm
